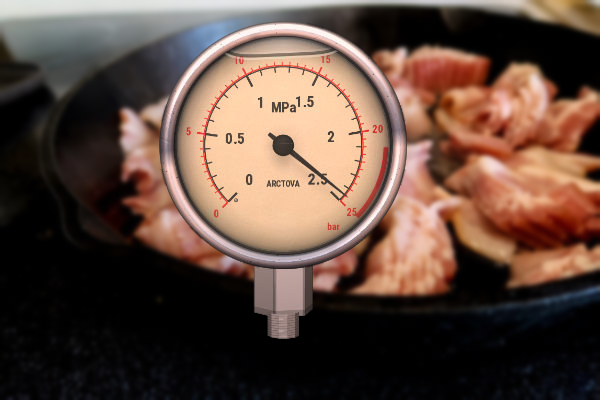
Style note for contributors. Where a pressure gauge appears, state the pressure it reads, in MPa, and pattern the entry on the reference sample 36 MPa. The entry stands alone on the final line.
2.45 MPa
